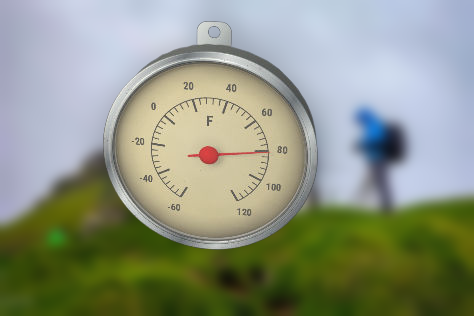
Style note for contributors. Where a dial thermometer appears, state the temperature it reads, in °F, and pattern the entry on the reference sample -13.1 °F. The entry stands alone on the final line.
80 °F
